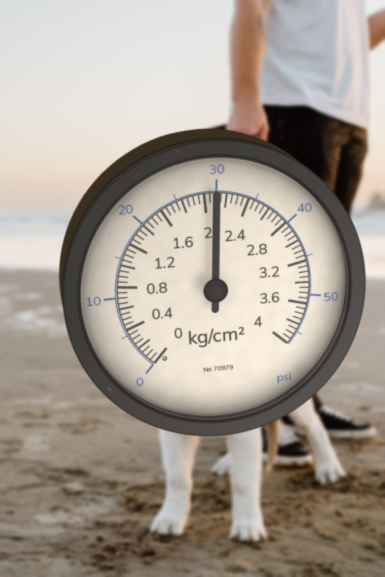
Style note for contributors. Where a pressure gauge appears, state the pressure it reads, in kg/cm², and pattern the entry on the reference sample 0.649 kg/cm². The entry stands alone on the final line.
2.1 kg/cm²
